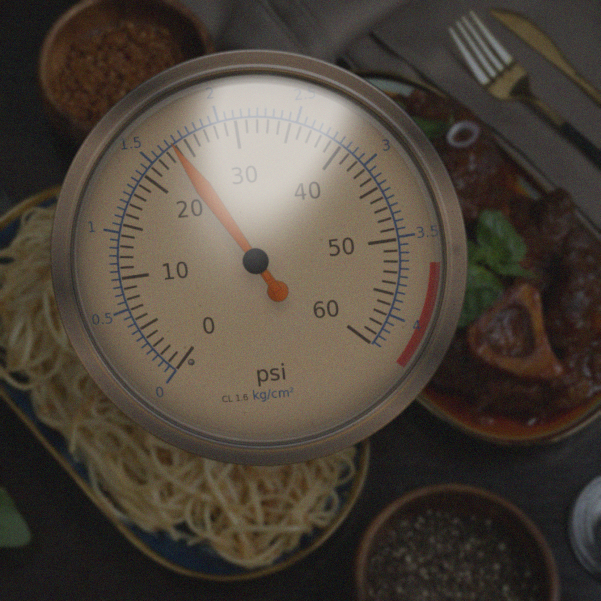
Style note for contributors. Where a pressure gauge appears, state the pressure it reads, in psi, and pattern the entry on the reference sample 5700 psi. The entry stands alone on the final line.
24 psi
